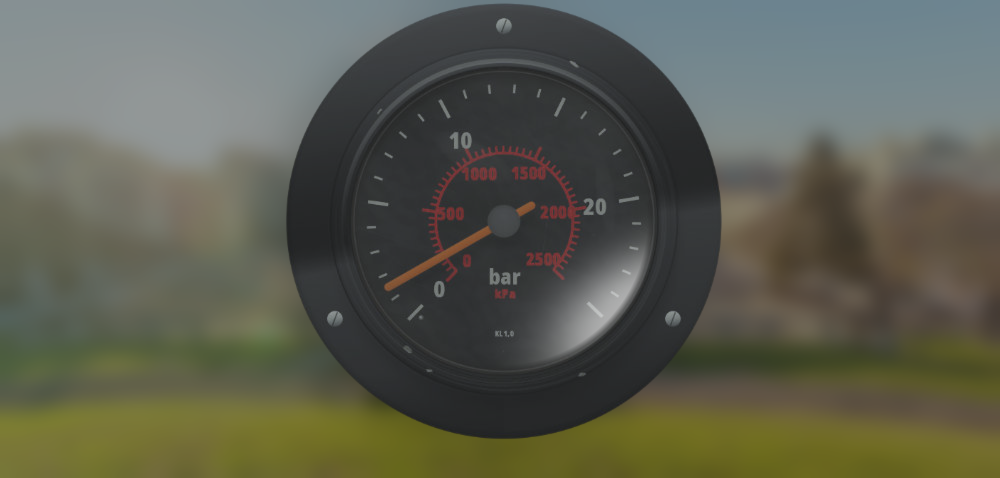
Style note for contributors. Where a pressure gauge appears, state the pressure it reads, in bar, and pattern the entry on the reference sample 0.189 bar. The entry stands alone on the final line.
1.5 bar
